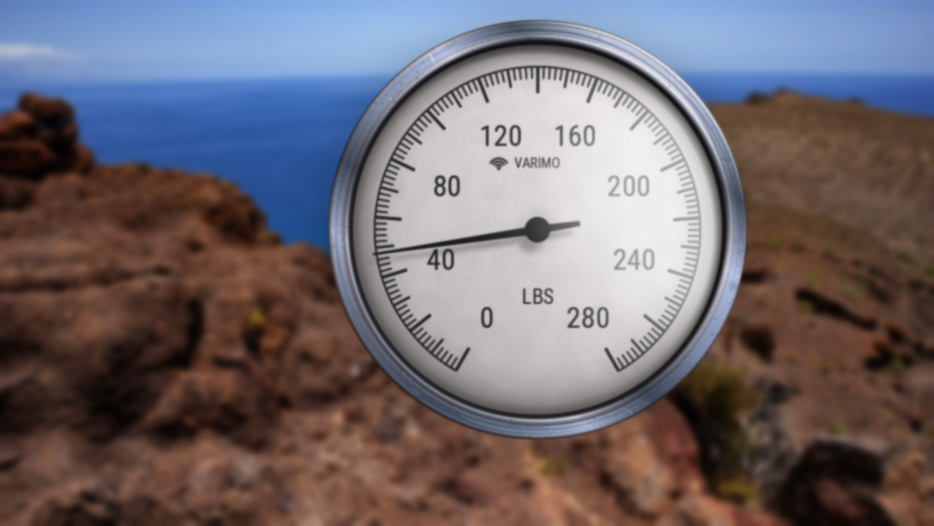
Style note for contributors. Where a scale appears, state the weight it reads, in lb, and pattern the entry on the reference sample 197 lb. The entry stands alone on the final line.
48 lb
